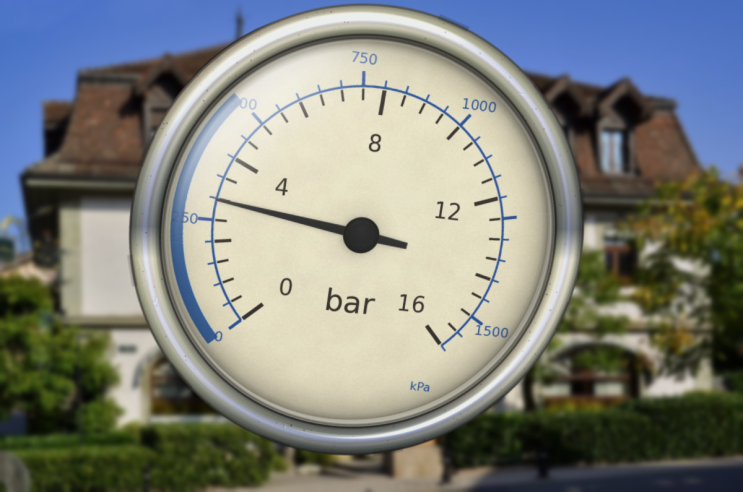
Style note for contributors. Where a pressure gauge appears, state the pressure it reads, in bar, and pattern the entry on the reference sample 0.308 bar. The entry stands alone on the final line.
3 bar
